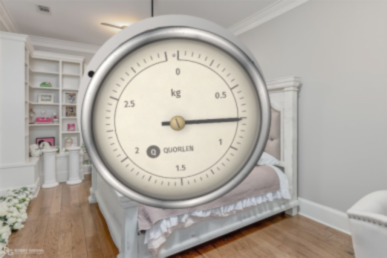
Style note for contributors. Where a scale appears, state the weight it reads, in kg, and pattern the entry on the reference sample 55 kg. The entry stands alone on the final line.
0.75 kg
